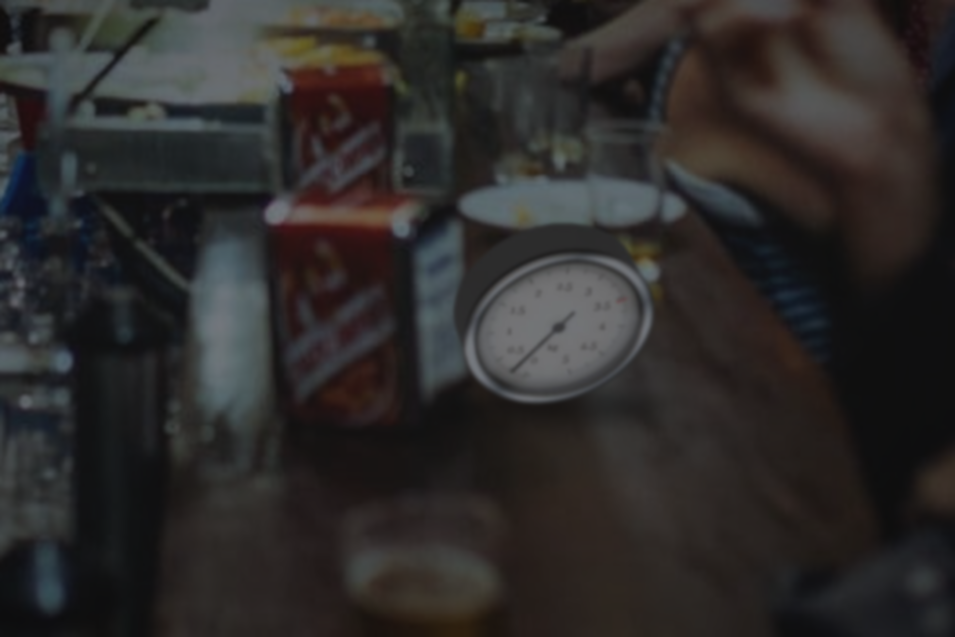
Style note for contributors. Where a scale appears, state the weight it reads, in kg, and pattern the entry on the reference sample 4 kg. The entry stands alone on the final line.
0.25 kg
